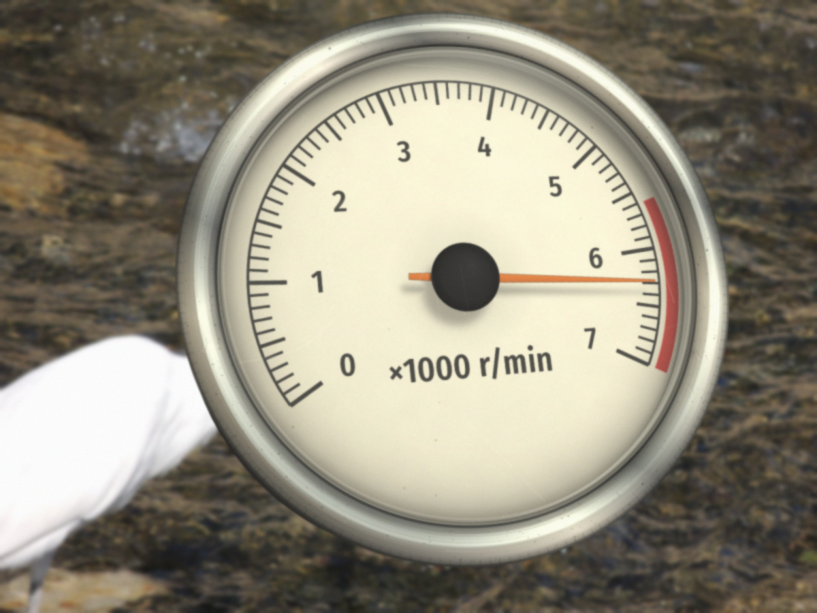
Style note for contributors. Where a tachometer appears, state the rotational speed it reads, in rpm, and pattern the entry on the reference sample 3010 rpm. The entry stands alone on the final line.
6300 rpm
